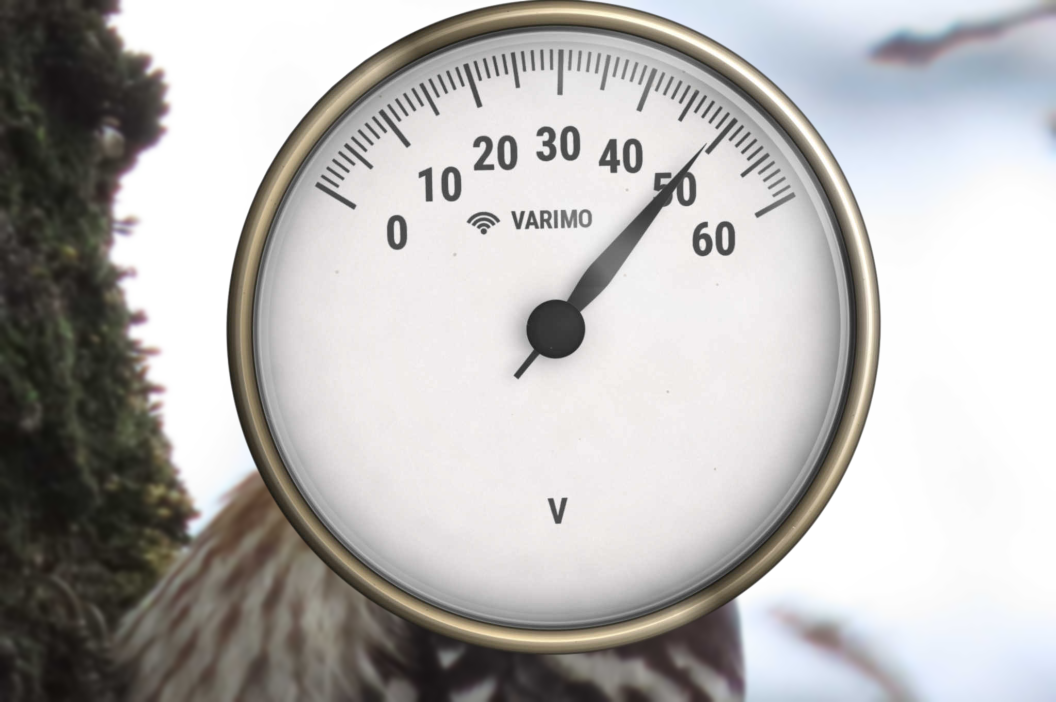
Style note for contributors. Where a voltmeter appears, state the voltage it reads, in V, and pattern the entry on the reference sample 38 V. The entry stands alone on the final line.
49 V
